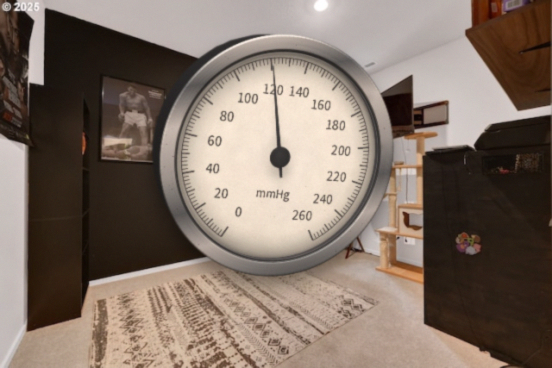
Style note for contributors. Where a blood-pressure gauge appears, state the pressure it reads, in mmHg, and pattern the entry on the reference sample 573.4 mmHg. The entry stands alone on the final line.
120 mmHg
